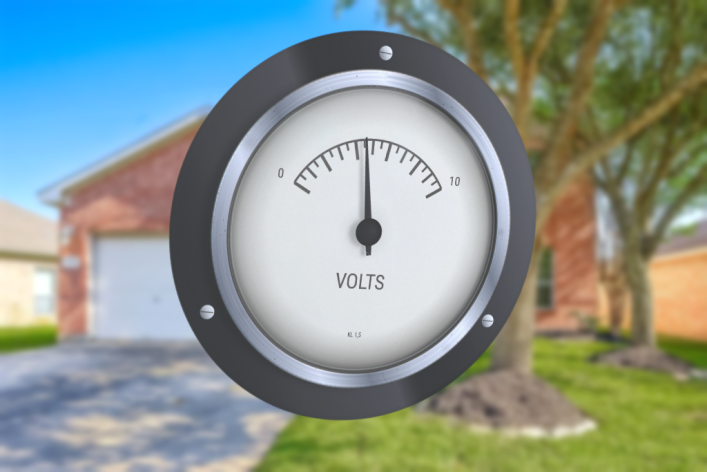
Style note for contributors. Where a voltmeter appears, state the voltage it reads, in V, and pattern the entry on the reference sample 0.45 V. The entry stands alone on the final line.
4.5 V
